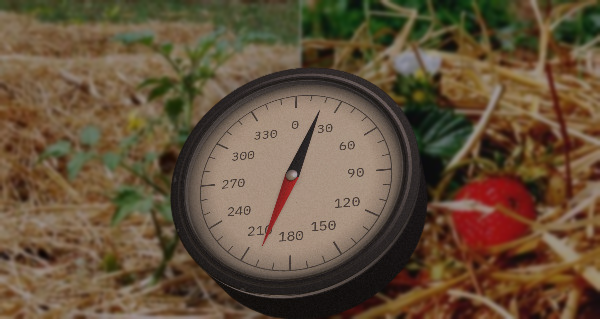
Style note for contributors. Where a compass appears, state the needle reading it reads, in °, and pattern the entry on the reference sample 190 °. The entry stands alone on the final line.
200 °
